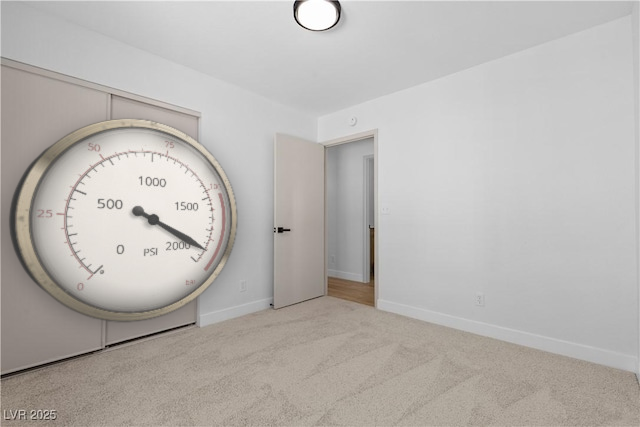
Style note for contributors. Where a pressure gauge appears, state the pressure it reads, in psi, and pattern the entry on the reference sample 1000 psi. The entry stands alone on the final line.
1900 psi
